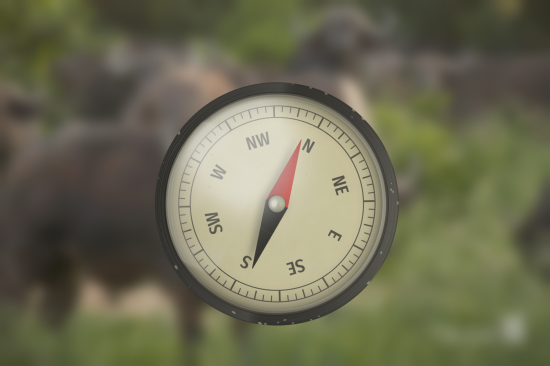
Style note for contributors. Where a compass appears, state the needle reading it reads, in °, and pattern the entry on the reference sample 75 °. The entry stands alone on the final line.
352.5 °
